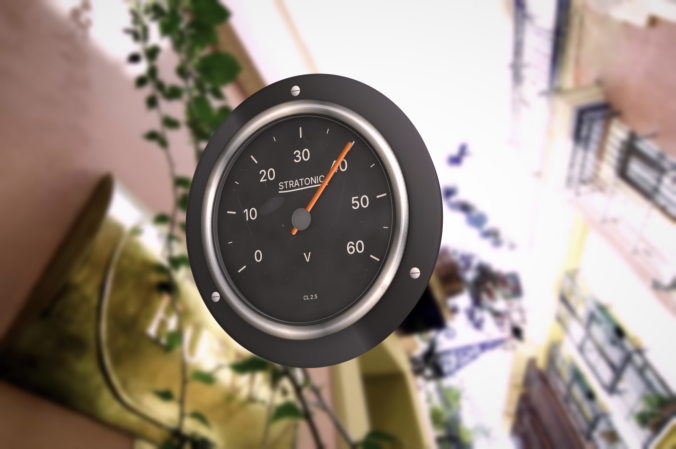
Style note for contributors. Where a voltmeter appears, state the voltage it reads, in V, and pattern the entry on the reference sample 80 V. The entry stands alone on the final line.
40 V
